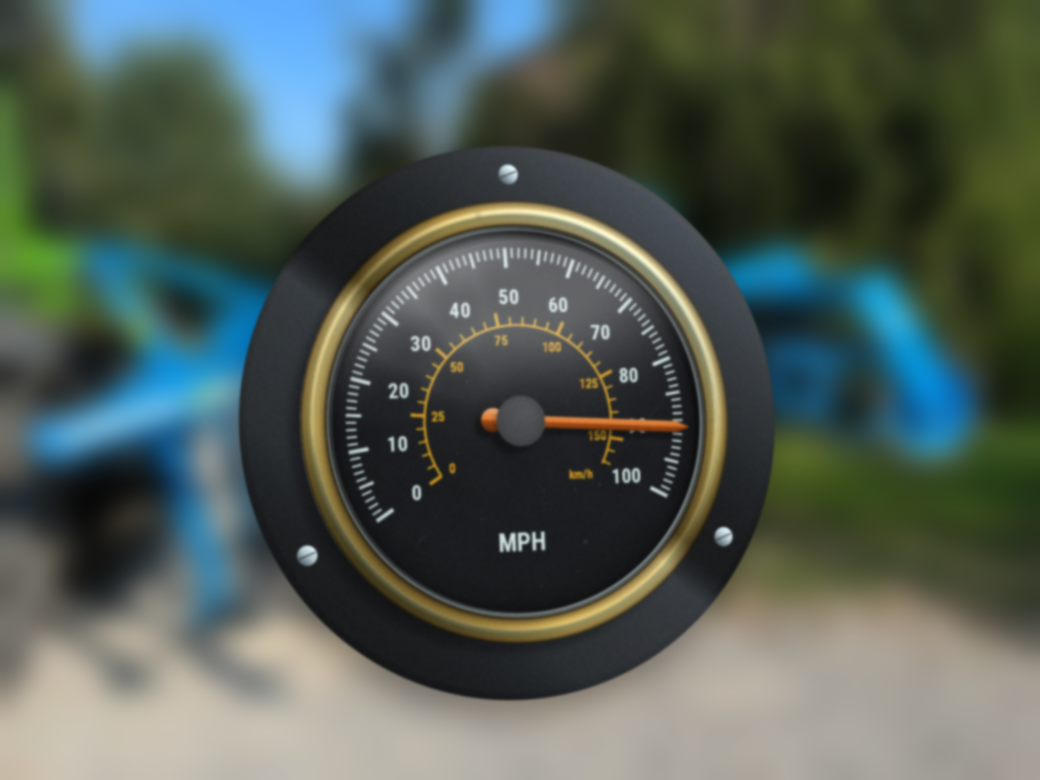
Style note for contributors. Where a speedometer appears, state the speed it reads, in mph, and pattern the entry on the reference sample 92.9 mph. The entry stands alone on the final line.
90 mph
